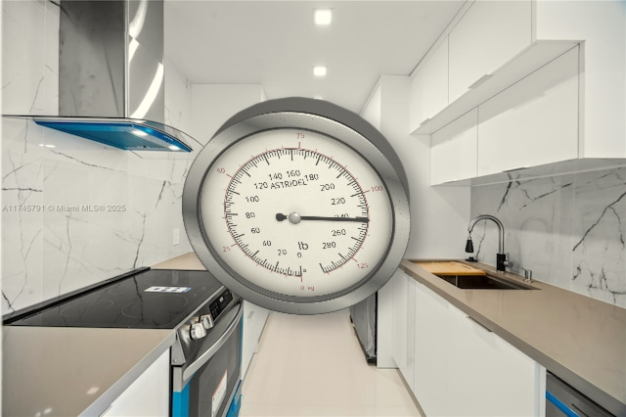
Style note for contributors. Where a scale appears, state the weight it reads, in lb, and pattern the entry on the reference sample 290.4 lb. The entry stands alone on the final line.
240 lb
